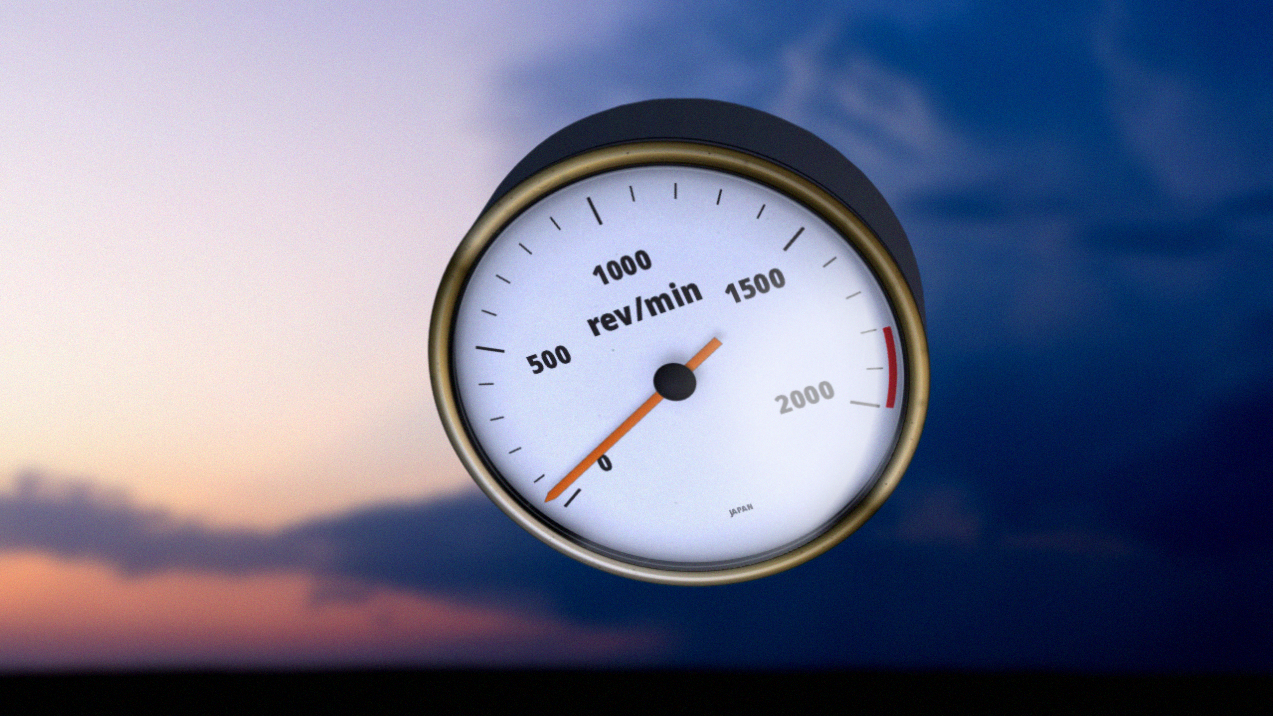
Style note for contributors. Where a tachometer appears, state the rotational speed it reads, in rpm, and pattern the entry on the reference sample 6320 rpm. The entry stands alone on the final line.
50 rpm
